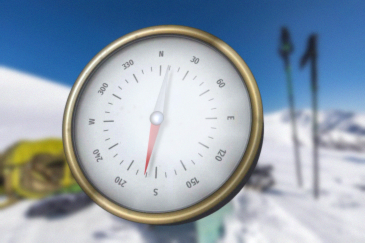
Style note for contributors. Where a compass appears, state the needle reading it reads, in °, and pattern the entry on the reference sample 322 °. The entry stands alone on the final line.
190 °
